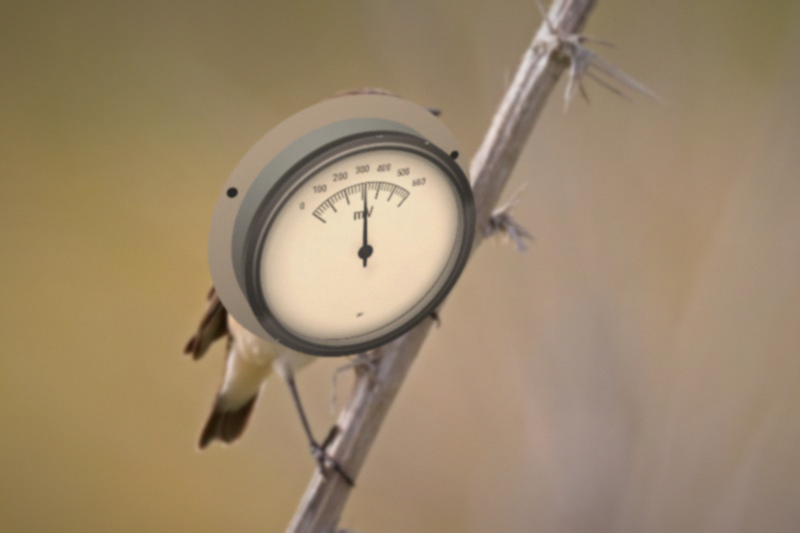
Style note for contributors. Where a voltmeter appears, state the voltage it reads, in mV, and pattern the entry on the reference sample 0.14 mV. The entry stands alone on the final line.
300 mV
